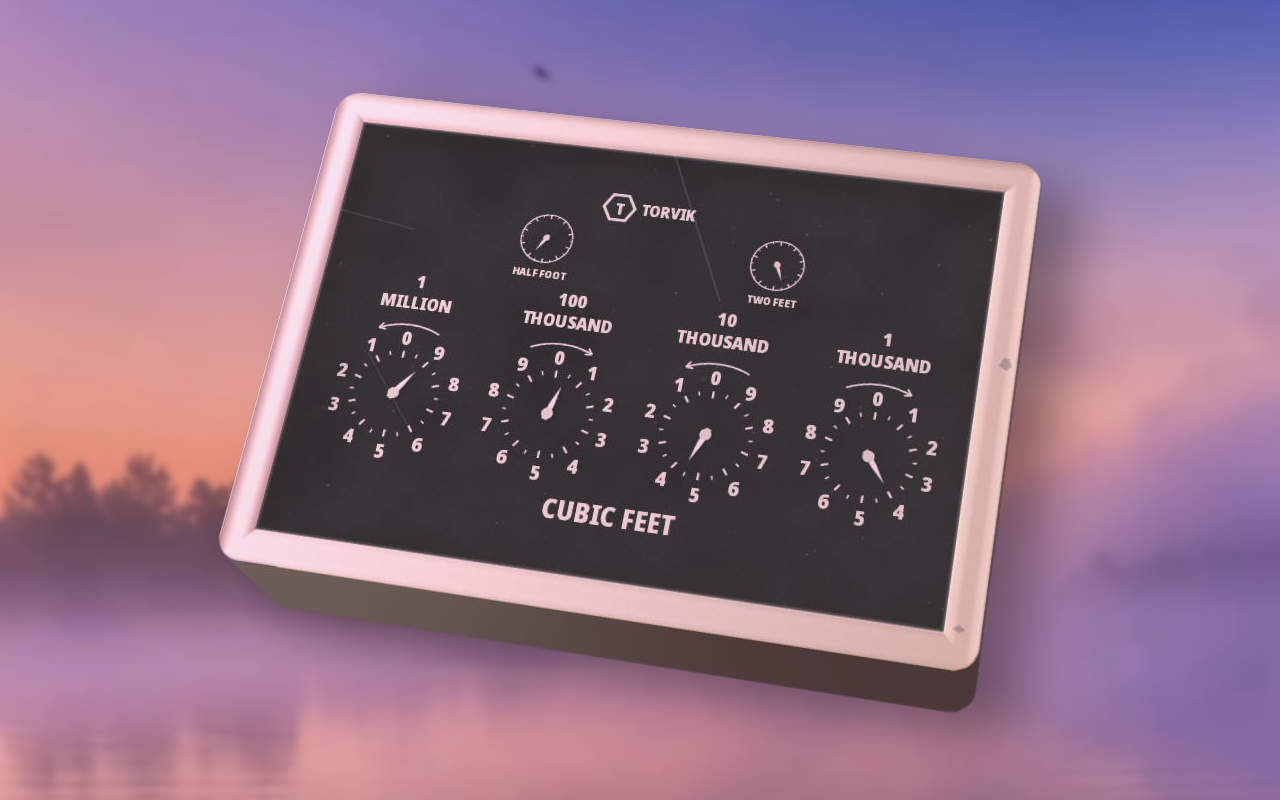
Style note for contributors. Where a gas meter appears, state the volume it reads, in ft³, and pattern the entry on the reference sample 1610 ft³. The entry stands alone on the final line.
904400 ft³
